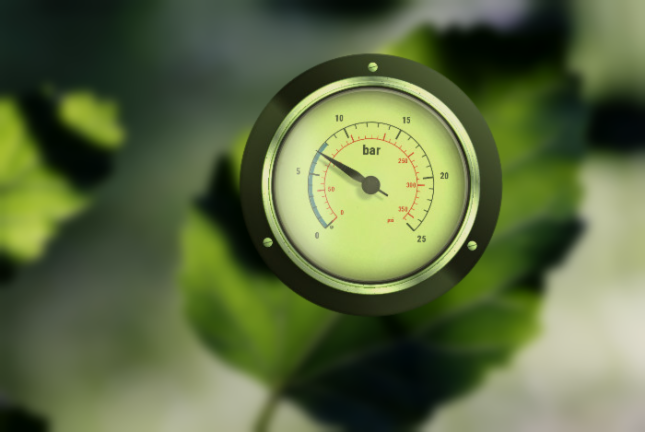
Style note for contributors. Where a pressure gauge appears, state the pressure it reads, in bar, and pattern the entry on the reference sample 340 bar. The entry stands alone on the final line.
7 bar
